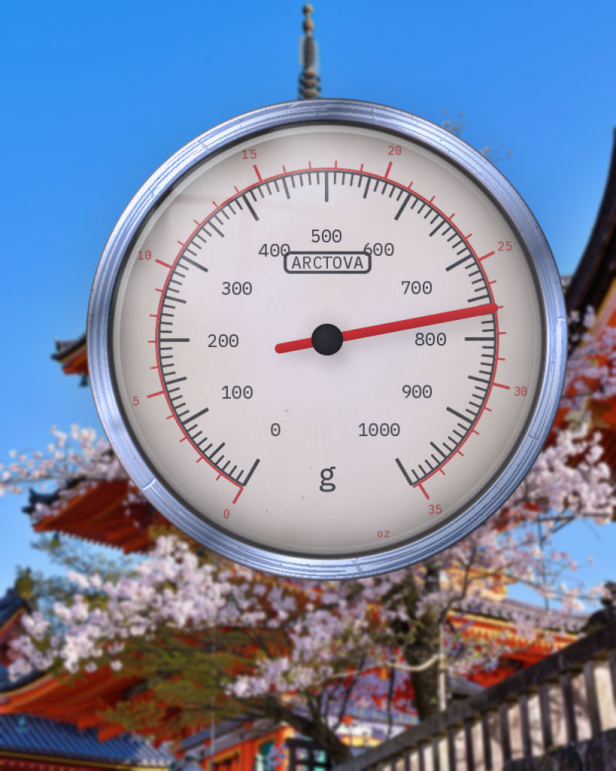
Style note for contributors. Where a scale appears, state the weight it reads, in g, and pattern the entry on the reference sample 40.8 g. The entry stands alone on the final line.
765 g
